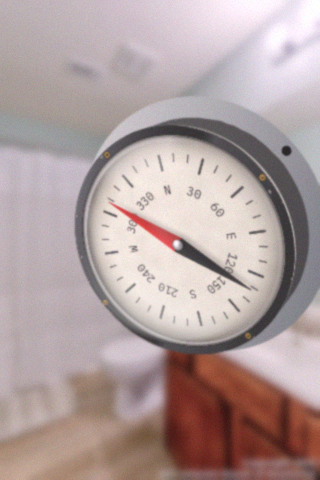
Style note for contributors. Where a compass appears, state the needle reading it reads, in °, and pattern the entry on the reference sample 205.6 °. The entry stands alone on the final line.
310 °
